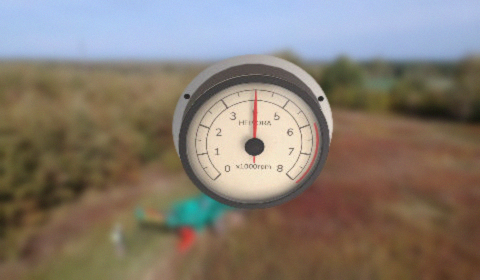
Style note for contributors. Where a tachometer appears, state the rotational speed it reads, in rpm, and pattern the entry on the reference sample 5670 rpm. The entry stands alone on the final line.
4000 rpm
